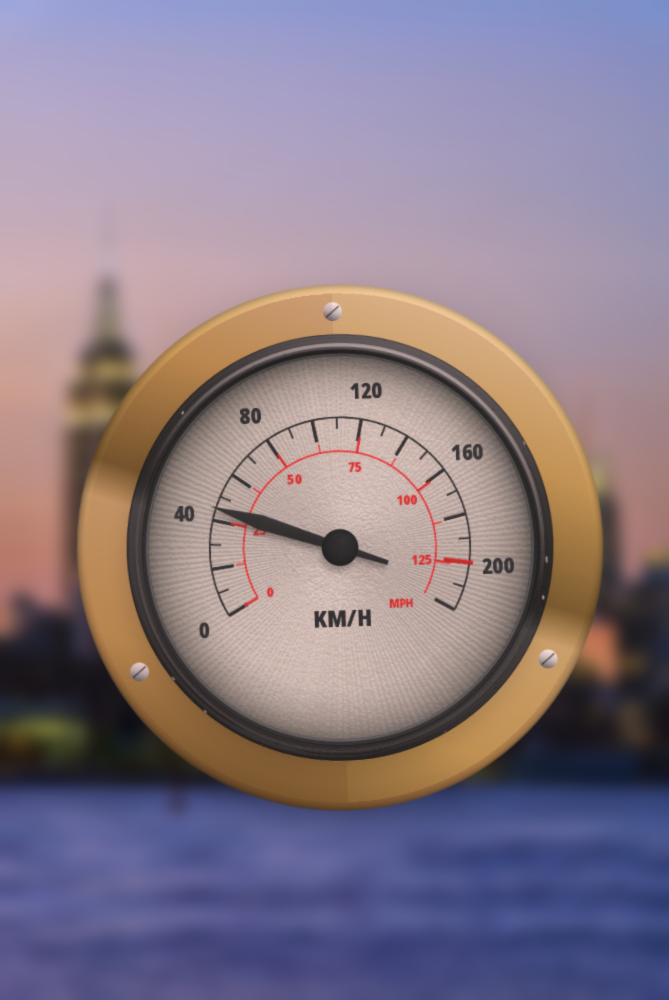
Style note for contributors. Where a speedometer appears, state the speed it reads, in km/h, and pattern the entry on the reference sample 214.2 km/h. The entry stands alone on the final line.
45 km/h
